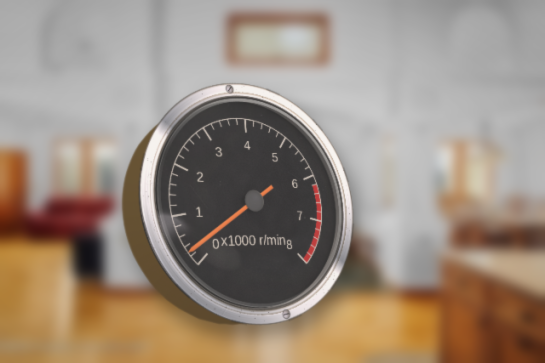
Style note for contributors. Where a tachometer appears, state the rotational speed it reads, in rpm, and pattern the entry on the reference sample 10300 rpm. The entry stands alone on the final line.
300 rpm
